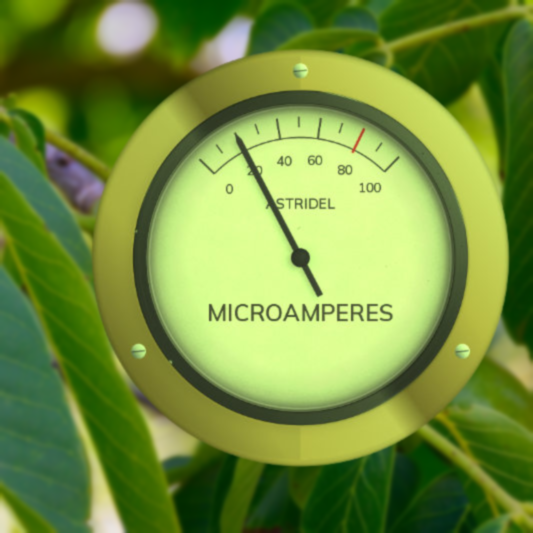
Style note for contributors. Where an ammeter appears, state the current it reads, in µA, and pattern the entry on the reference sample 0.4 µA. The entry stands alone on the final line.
20 µA
